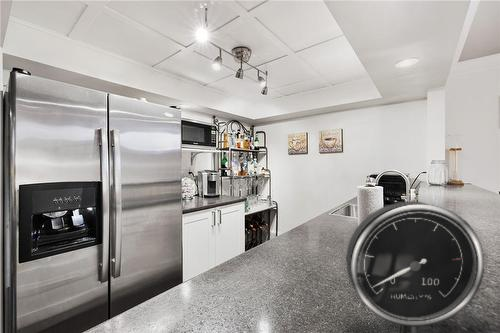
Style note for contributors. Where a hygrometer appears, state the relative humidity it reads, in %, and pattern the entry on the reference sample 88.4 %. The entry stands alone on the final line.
5 %
